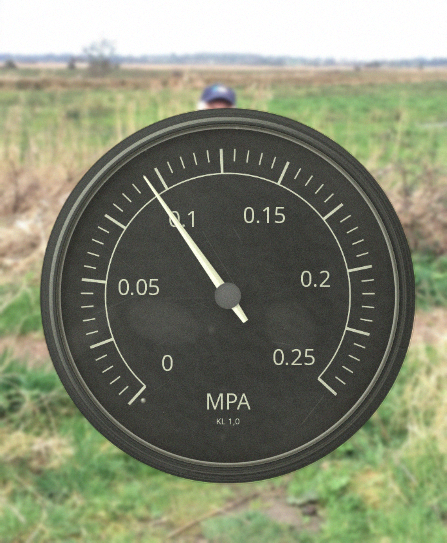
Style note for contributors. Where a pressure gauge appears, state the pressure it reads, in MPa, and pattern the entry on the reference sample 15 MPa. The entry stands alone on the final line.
0.095 MPa
